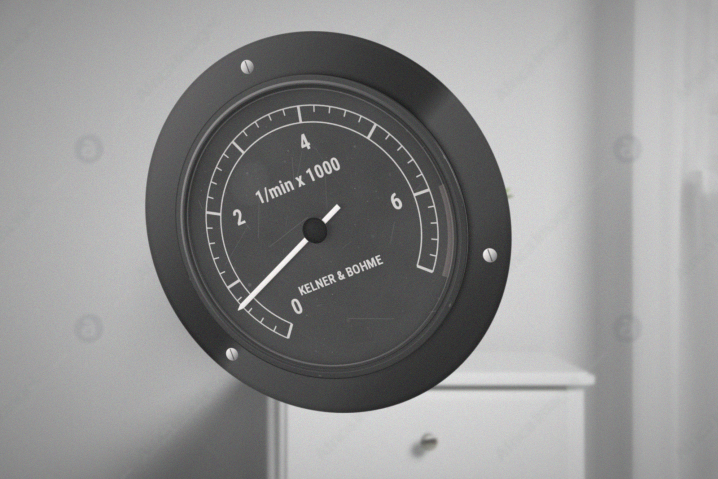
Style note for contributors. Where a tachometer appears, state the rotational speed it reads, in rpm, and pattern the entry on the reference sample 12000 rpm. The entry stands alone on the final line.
700 rpm
